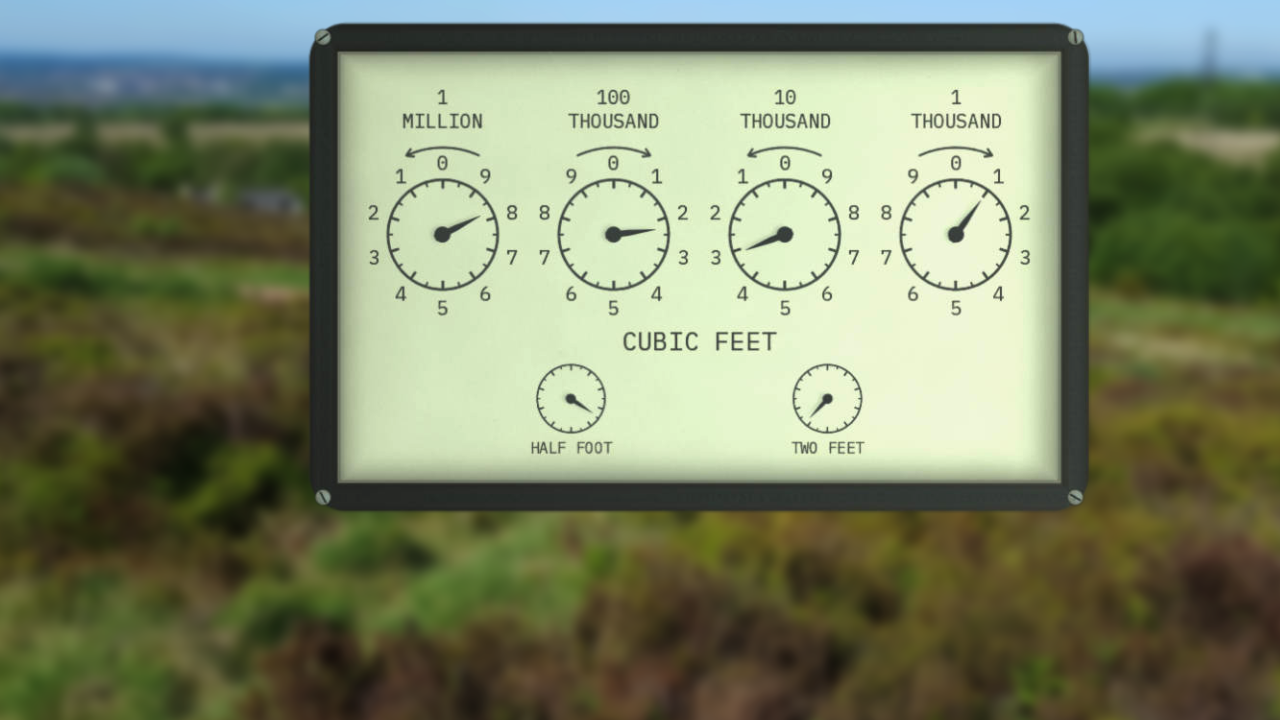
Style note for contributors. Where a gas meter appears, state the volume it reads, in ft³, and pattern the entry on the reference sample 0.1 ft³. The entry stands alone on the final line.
823100 ft³
